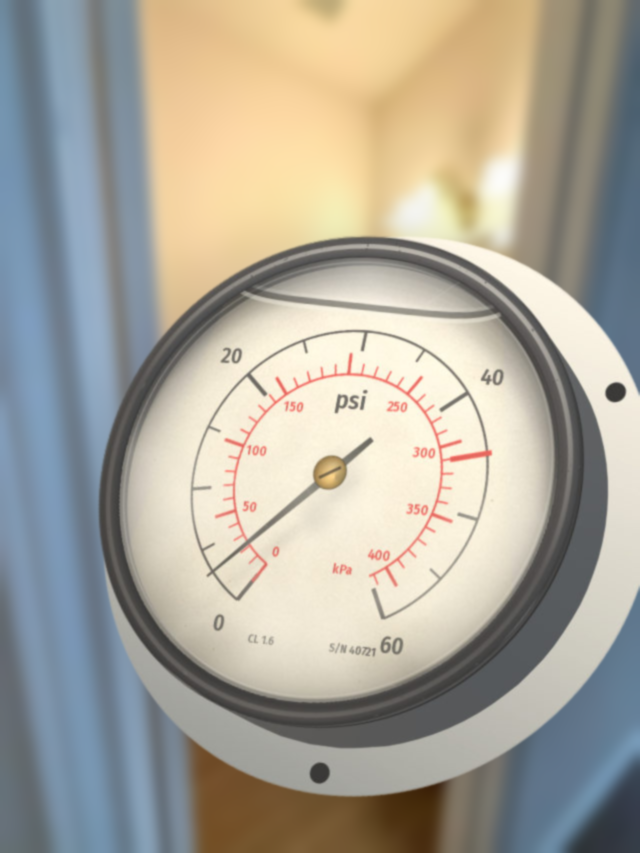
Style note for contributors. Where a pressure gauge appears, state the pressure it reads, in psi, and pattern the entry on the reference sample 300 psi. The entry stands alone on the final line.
2.5 psi
